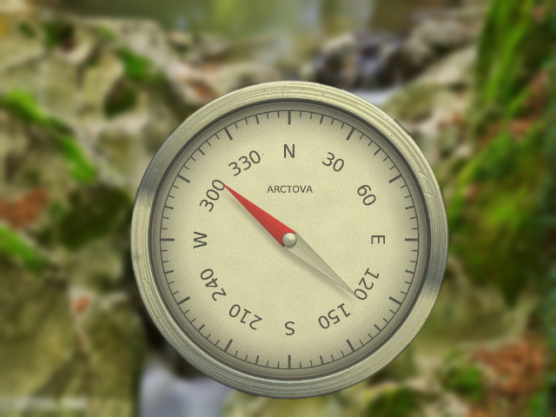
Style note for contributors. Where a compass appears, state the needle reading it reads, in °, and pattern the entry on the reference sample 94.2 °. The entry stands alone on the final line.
310 °
